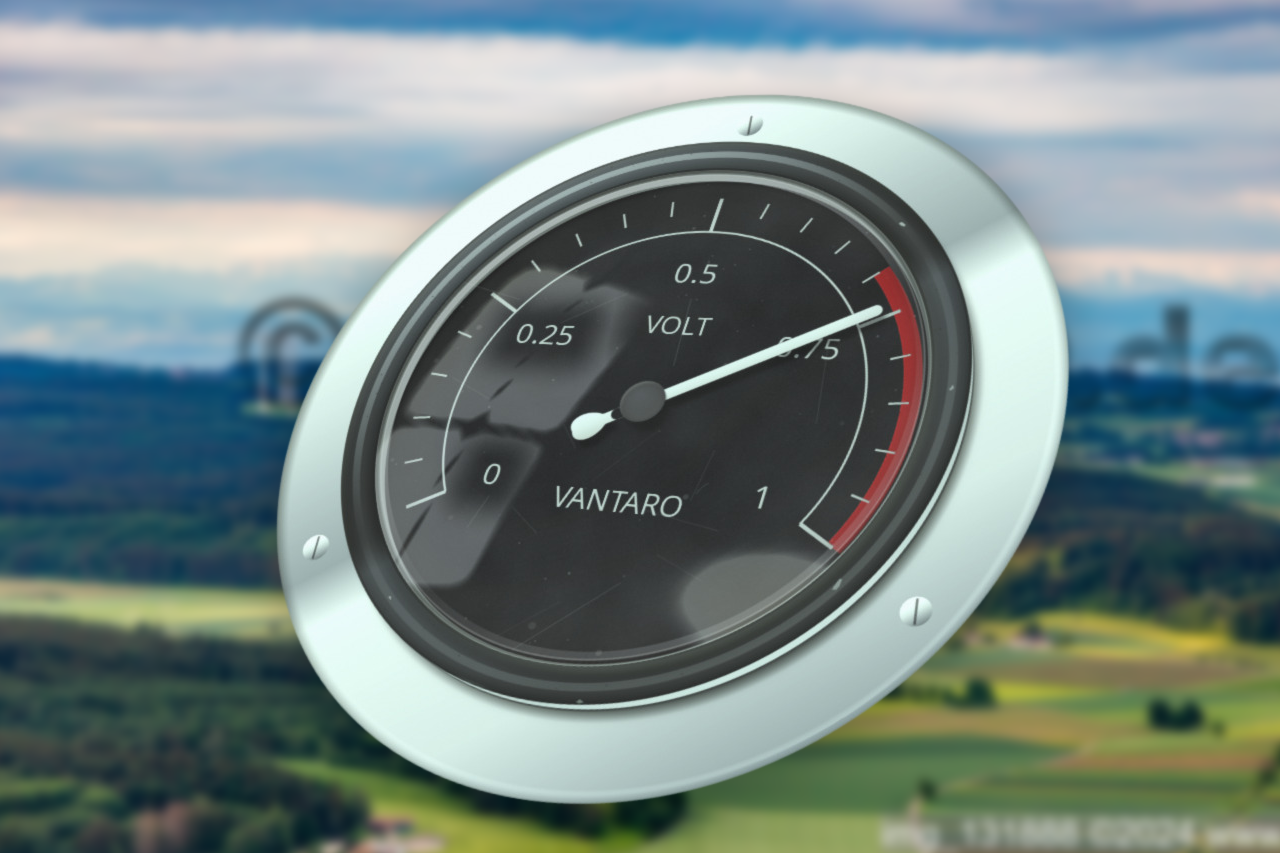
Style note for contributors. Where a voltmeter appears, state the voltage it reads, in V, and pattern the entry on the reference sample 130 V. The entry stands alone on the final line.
0.75 V
